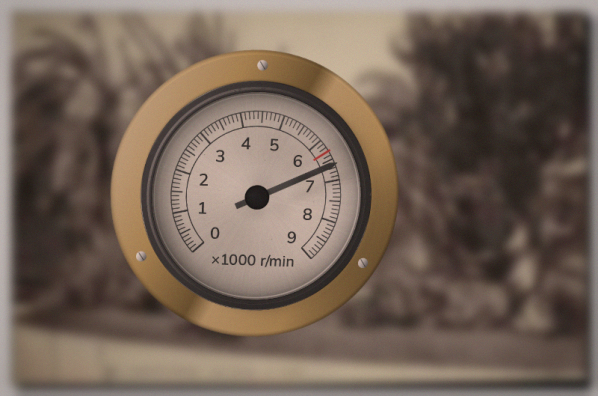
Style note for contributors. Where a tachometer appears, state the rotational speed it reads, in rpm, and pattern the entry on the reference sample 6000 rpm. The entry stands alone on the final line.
6600 rpm
